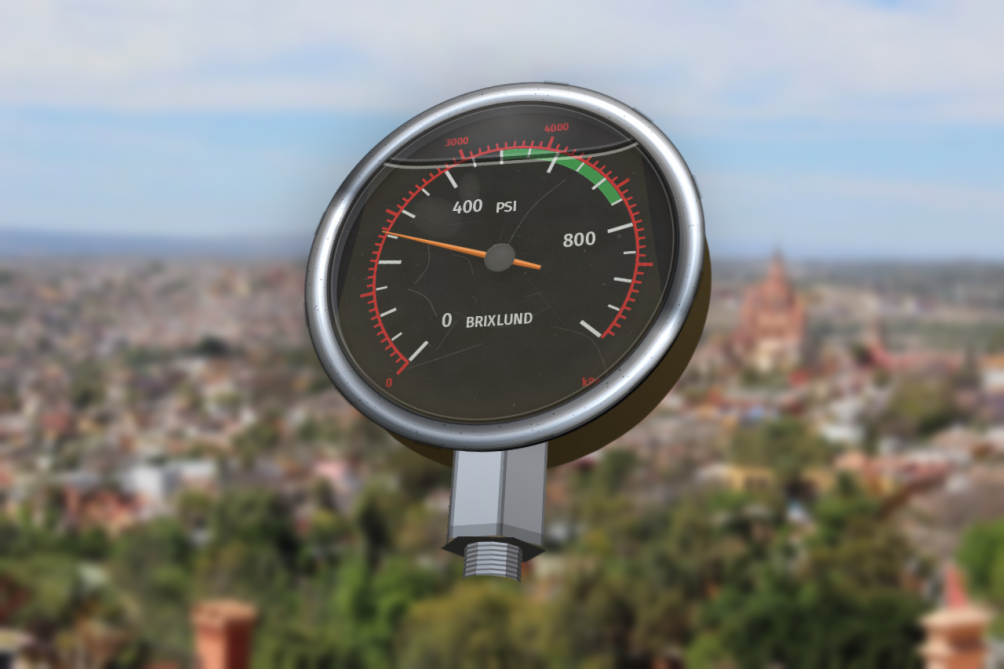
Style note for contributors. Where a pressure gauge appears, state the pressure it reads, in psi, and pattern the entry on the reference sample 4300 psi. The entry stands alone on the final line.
250 psi
